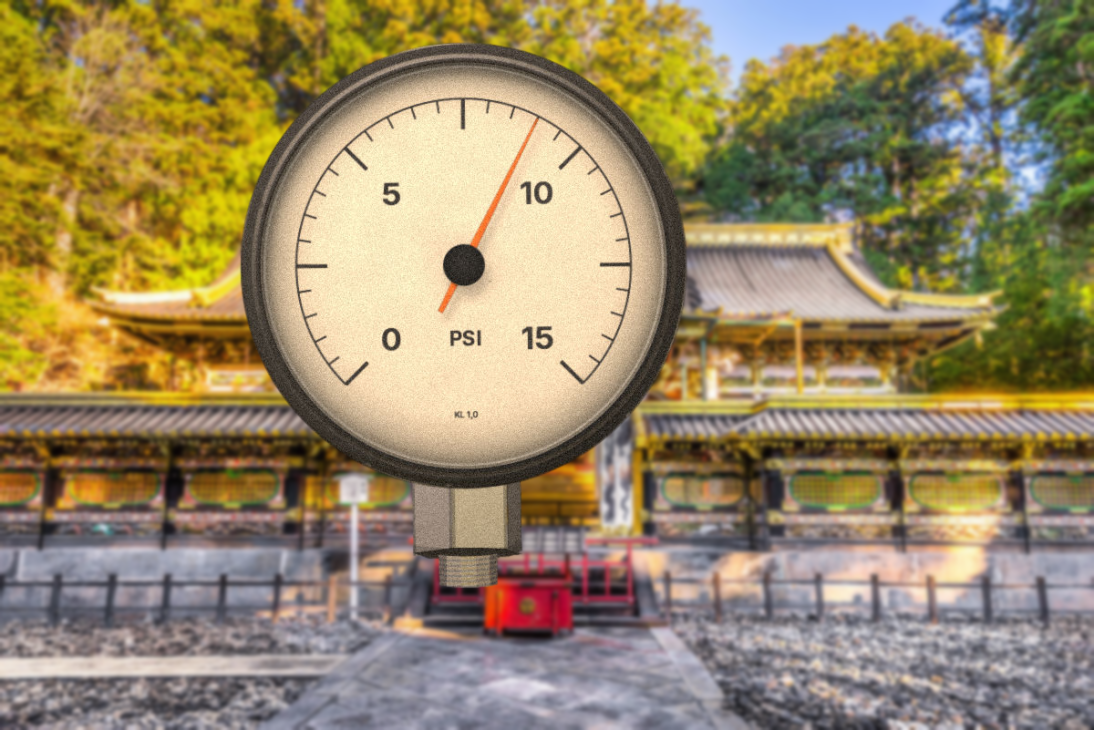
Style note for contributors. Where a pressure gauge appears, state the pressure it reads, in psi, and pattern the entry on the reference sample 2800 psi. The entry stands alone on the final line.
9 psi
